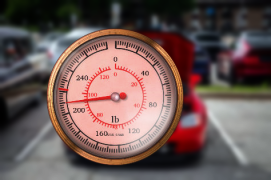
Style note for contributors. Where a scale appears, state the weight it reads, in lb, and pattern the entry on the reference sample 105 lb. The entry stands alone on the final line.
210 lb
